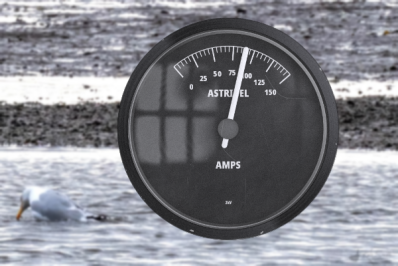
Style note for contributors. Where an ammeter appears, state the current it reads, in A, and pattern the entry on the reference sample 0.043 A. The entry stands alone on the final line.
90 A
